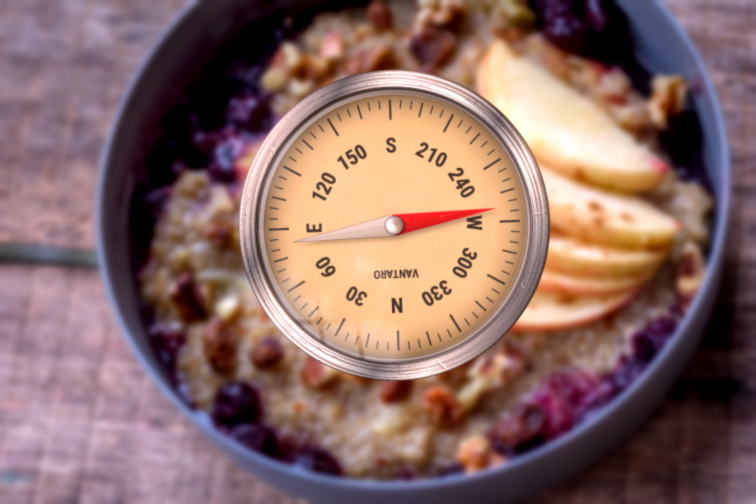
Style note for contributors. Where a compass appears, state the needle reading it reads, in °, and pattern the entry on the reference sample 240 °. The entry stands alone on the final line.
262.5 °
